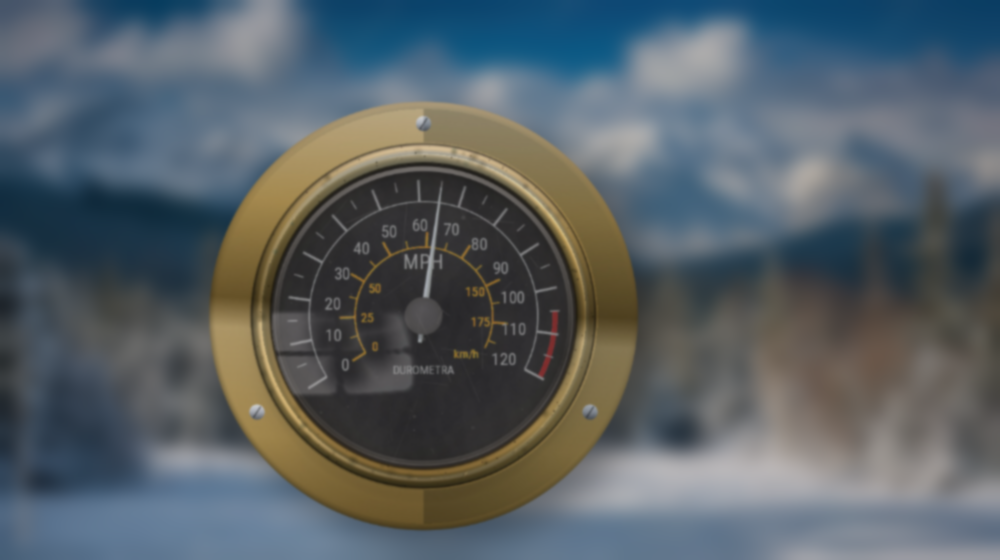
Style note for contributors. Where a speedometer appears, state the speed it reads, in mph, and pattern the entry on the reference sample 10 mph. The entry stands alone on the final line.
65 mph
